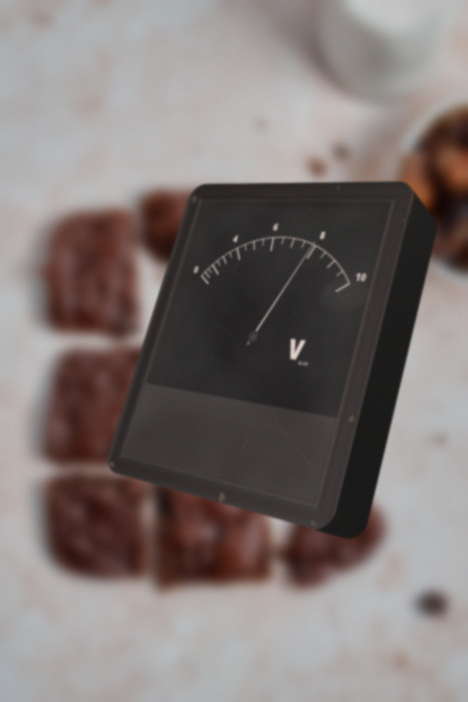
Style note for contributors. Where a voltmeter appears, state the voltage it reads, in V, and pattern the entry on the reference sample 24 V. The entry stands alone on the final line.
8 V
